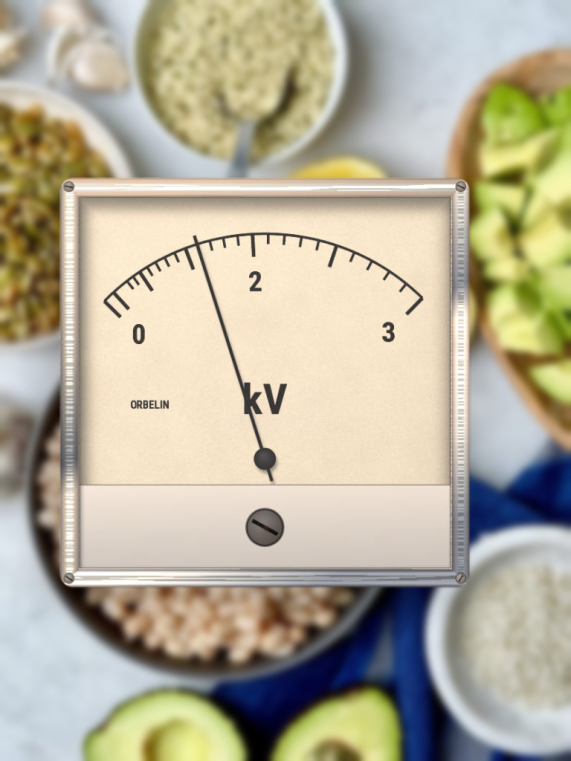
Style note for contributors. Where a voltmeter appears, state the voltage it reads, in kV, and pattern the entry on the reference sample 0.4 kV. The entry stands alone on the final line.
1.6 kV
